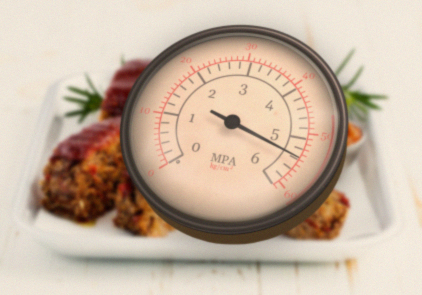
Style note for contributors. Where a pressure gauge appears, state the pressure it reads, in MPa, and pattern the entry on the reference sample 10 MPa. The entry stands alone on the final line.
5.4 MPa
